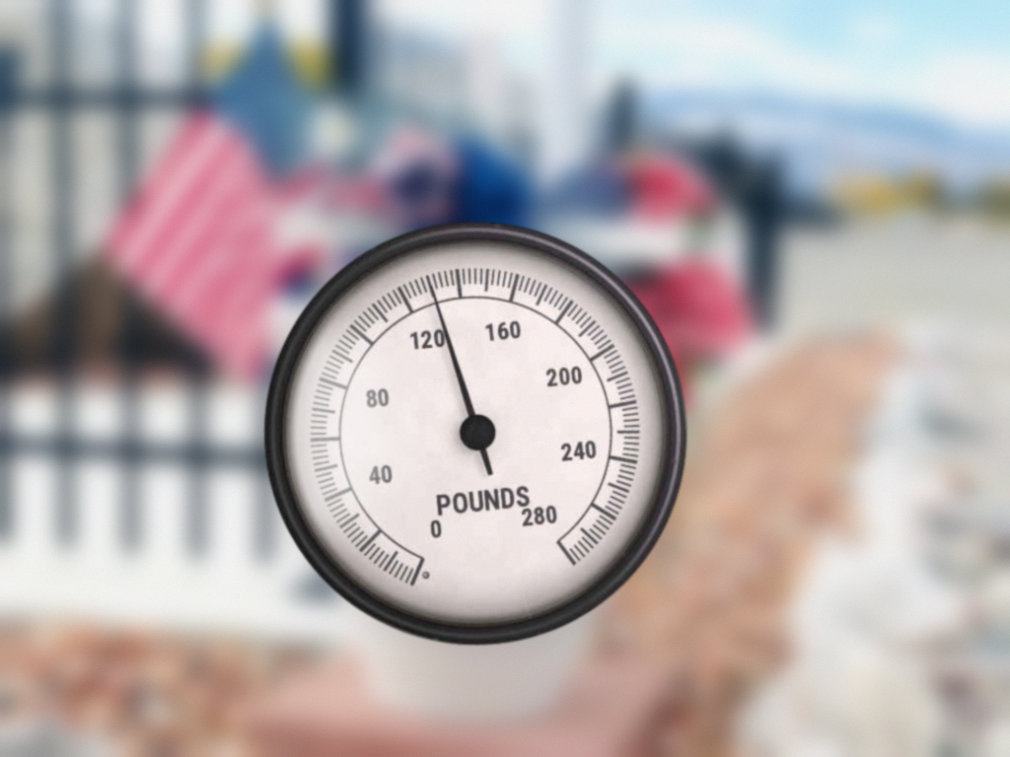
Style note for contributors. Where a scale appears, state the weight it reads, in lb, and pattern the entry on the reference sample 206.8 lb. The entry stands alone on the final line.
130 lb
